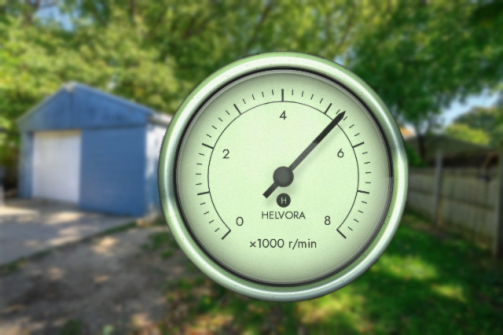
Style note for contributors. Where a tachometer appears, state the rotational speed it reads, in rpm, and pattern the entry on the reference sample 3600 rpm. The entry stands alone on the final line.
5300 rpm
